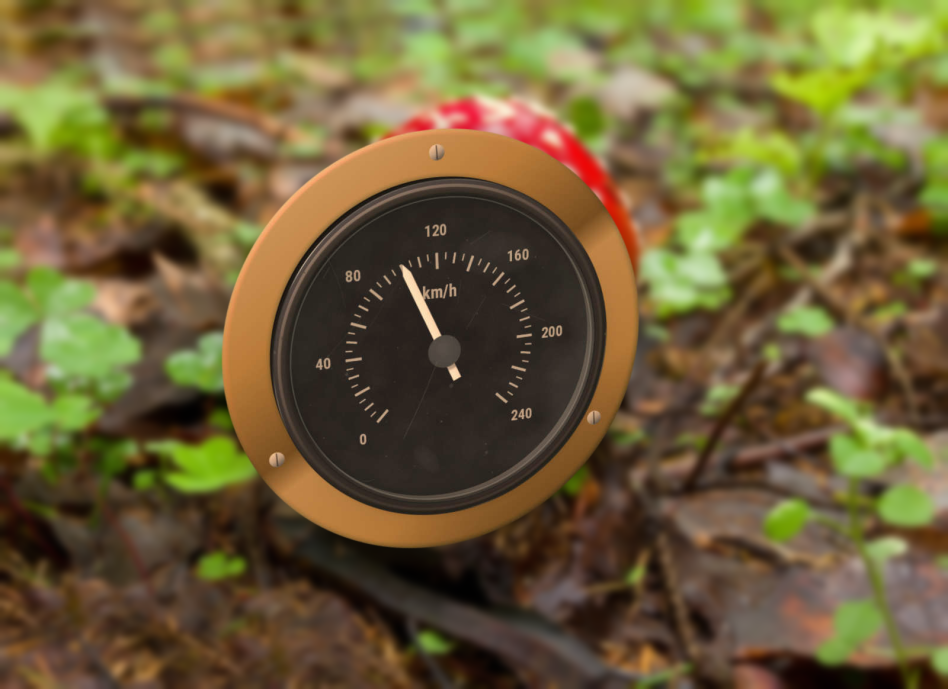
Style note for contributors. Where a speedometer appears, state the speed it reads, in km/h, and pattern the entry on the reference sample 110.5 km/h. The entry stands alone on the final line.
100 km/h
